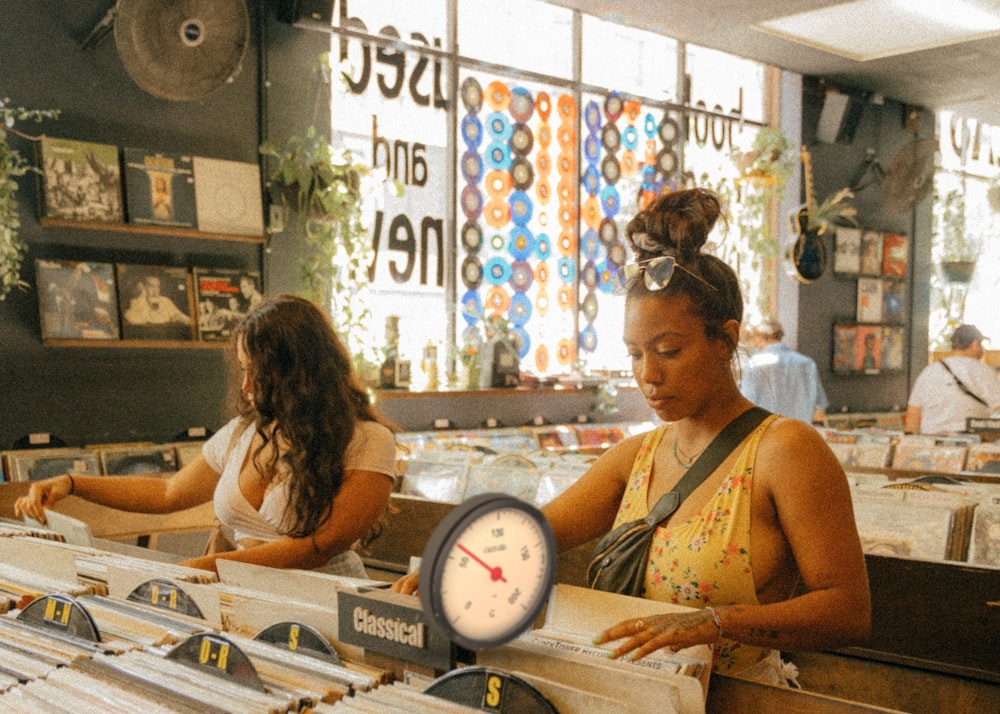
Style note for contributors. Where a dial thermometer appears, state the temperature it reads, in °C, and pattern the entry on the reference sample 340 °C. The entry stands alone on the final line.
60 °C
